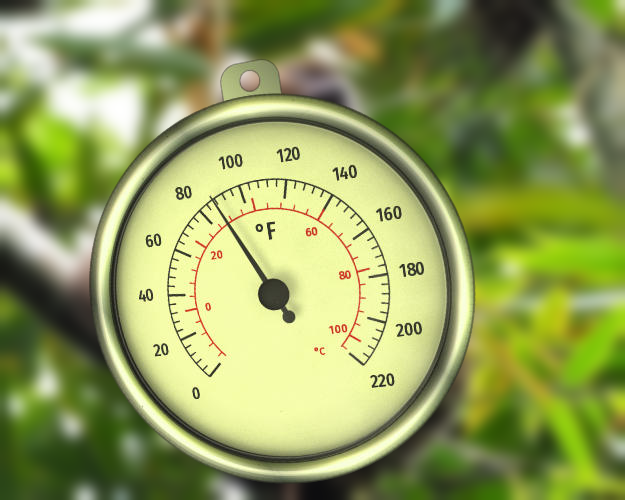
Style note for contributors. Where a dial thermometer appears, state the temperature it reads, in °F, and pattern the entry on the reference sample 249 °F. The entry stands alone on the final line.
88 °F
